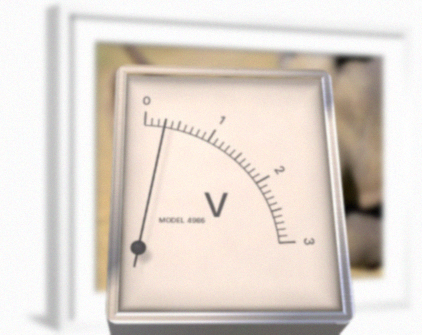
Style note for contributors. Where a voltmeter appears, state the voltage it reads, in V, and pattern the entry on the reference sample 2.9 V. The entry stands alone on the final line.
0.3 V
